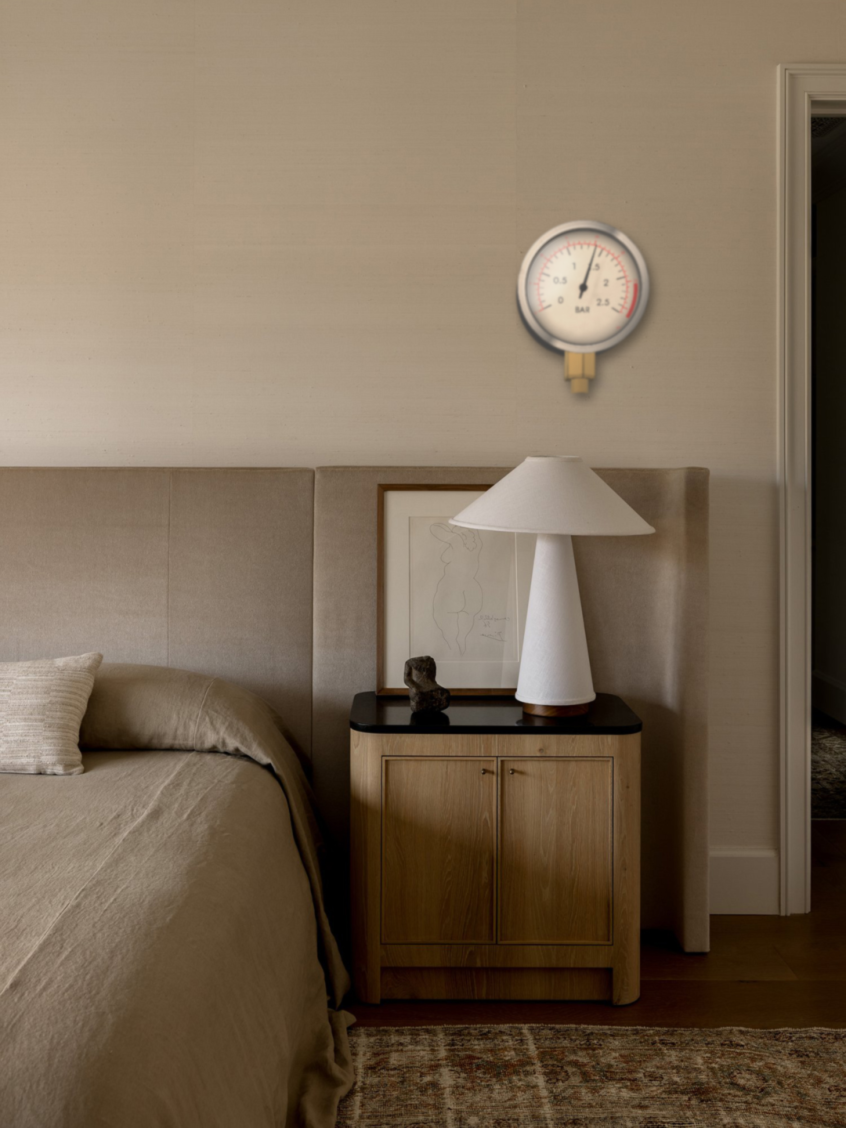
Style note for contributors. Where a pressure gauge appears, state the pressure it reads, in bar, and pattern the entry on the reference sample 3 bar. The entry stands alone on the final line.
1.4 bar
